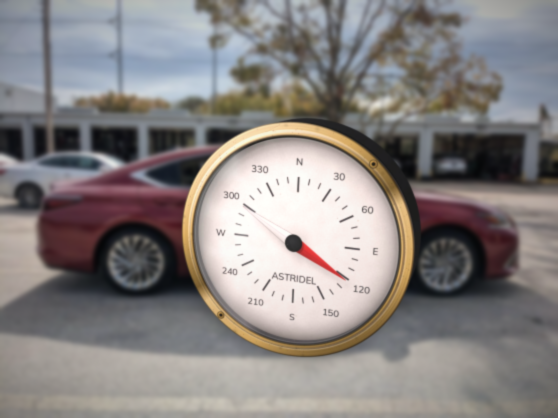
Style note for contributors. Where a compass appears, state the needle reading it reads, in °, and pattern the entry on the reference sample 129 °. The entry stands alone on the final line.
120 °
